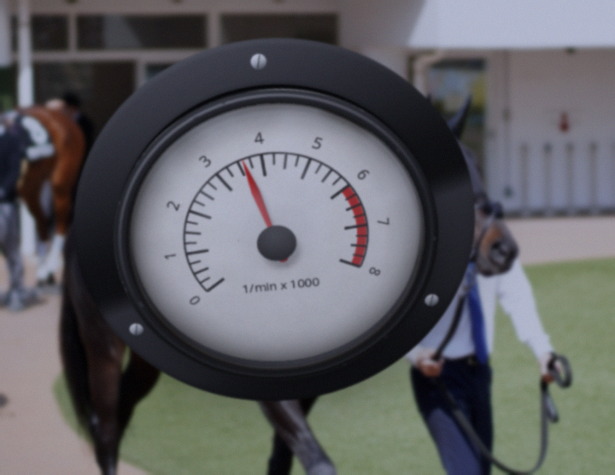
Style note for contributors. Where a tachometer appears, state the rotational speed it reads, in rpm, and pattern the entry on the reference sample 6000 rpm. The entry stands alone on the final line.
3625 rpm
